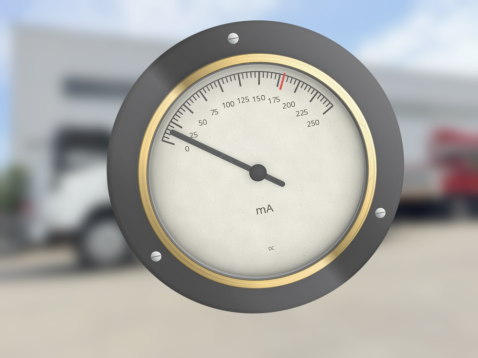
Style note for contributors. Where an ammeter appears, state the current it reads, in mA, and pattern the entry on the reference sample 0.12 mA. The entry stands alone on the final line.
15 mA
